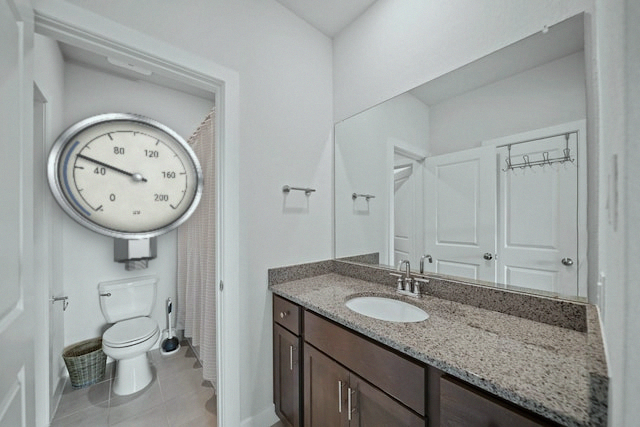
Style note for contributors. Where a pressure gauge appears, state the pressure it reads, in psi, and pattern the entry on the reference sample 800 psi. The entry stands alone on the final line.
50 psi
